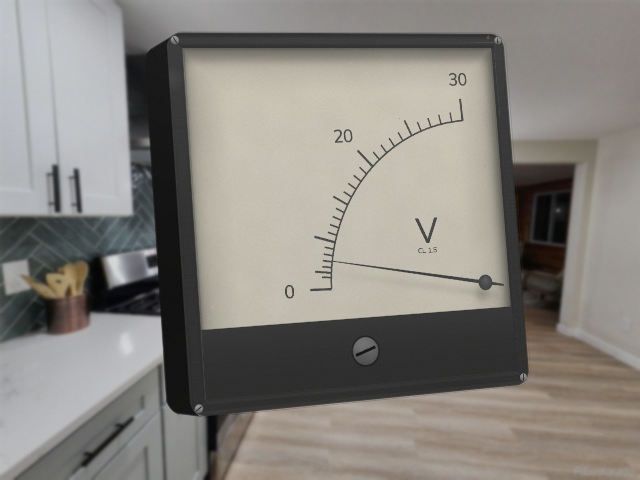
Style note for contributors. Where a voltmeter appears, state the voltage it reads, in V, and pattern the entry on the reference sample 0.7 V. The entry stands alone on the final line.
7 V
